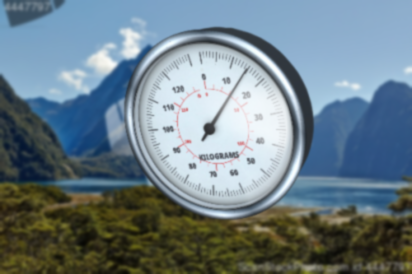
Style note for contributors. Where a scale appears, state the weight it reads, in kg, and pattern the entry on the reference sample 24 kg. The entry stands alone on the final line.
15 kg
